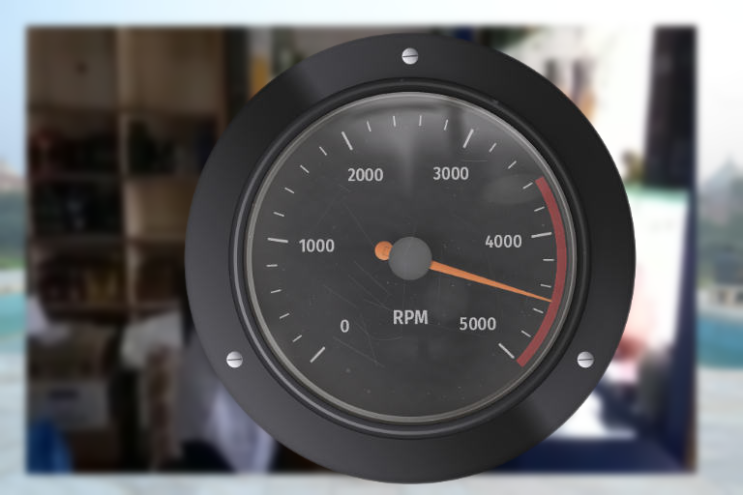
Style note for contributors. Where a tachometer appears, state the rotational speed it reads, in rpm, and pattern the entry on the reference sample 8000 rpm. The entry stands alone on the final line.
4500 rpm
